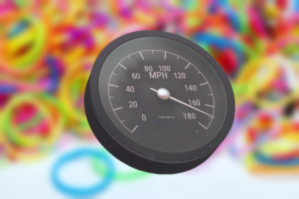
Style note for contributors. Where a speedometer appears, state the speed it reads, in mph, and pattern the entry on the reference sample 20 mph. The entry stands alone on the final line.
170 mph
